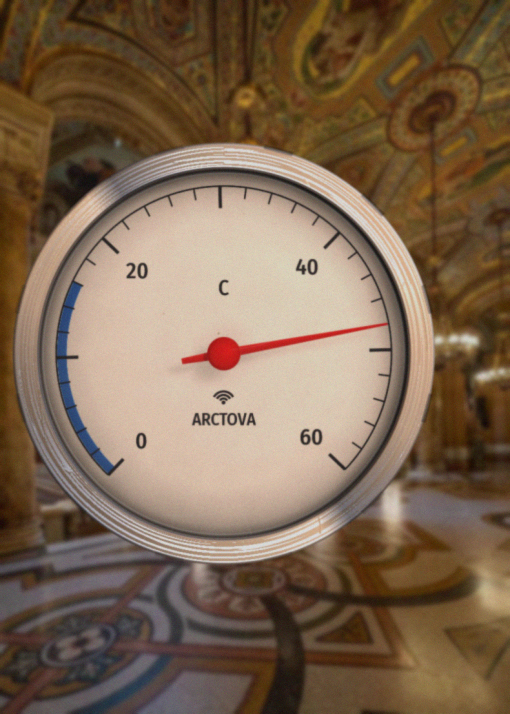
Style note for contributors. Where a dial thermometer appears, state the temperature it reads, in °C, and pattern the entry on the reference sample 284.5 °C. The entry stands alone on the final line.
48 °C
